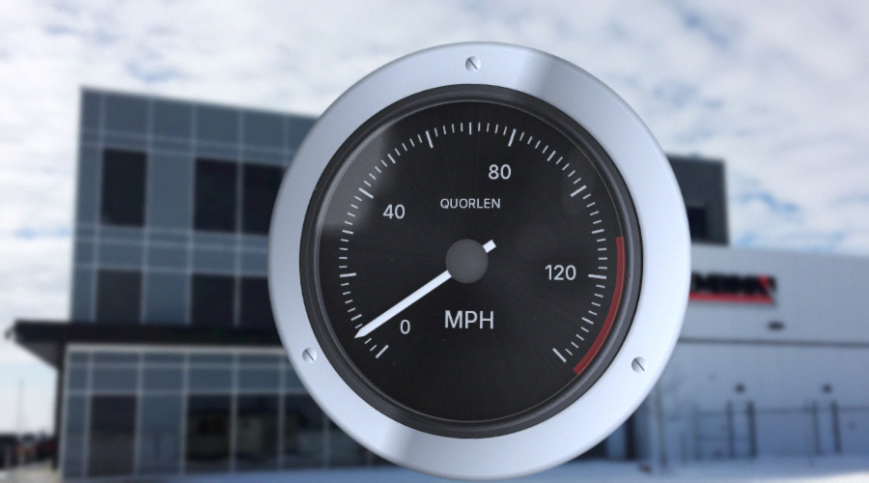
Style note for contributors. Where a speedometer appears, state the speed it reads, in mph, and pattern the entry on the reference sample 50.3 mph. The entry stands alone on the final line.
6 mph
